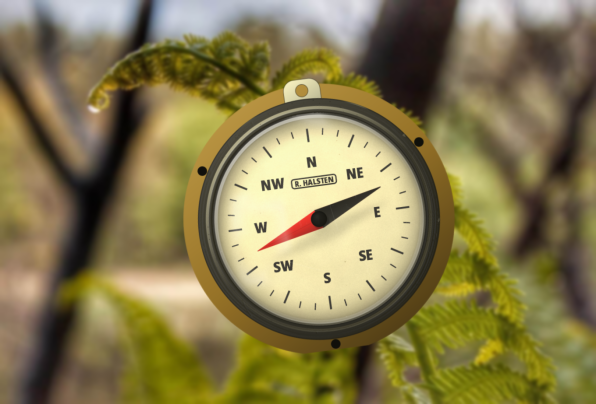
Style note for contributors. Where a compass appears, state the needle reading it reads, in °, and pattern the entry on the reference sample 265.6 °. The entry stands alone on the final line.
250 °
